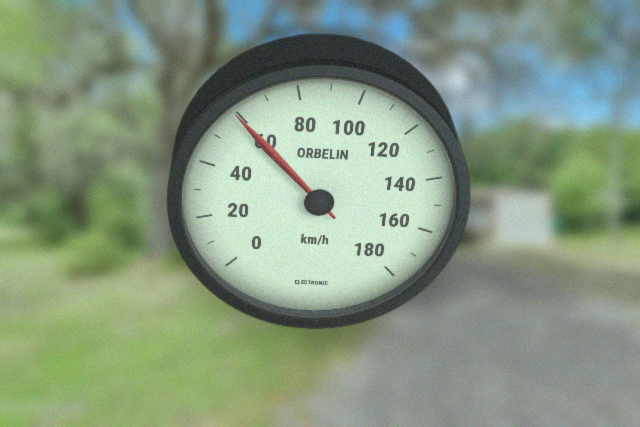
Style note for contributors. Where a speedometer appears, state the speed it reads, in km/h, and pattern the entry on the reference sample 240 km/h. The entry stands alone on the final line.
60 km/h
